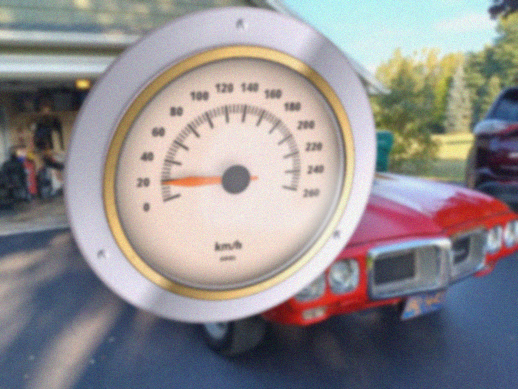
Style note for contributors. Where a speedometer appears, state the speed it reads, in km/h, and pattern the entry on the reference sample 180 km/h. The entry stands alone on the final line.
20 km/h
